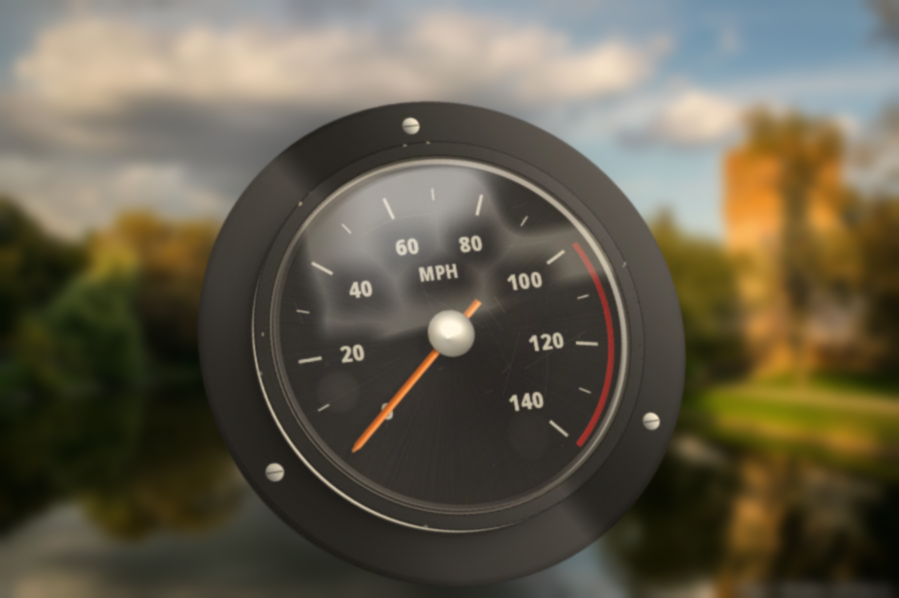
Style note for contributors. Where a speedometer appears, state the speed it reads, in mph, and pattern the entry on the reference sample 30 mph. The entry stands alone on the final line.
0 mph
